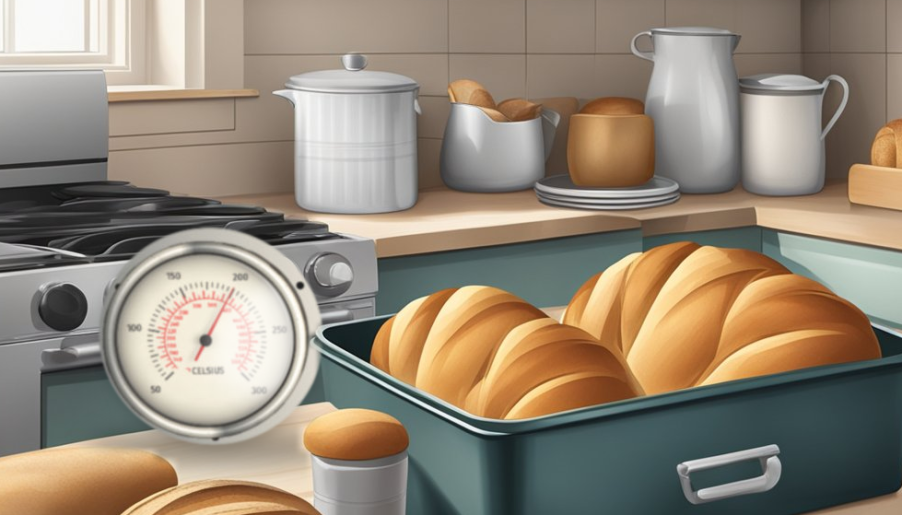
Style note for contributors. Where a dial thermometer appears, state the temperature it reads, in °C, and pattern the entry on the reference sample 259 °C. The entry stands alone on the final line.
200 °C
